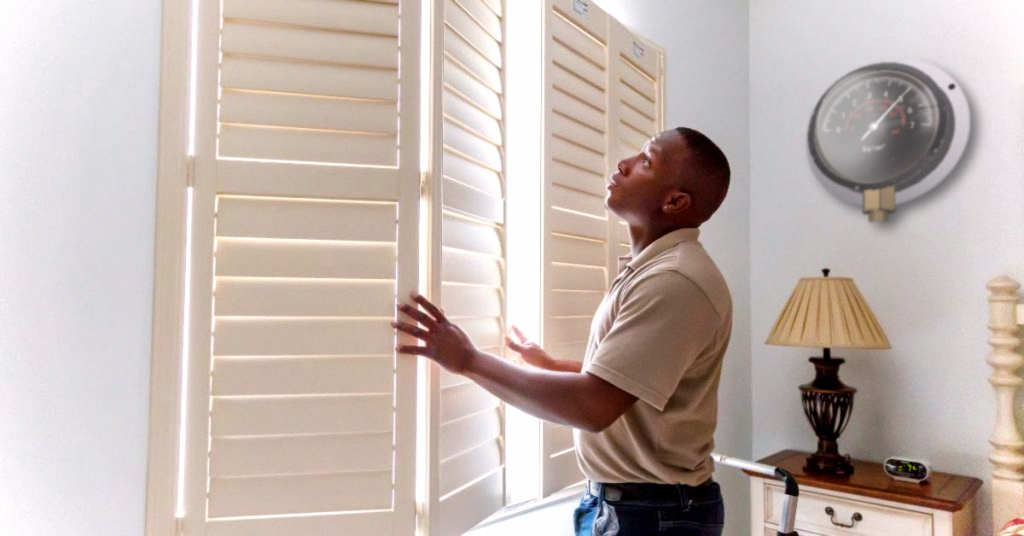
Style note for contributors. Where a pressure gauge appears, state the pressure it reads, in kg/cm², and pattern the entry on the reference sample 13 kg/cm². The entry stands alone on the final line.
5 kg/cm²
